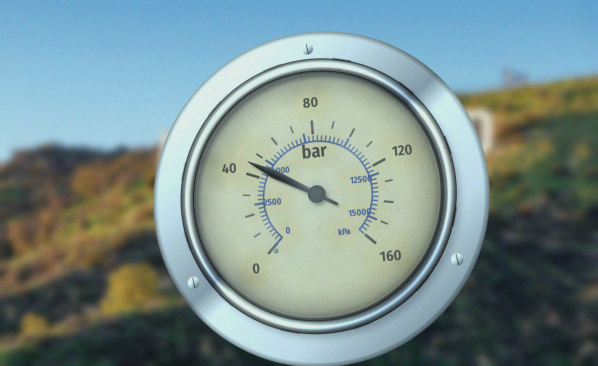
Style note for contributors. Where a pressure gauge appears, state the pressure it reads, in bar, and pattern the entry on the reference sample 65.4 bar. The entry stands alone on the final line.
45 bar
